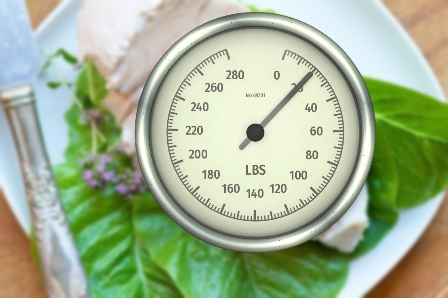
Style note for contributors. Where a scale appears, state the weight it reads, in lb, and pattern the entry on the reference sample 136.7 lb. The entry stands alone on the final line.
20 lb
